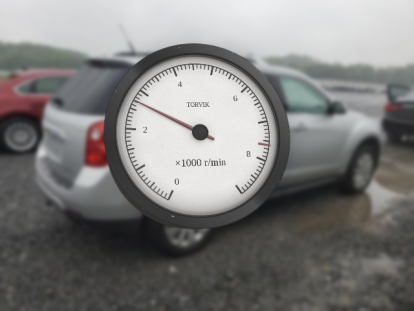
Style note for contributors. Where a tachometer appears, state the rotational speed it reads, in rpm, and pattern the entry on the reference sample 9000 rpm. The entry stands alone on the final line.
2700 rpm
